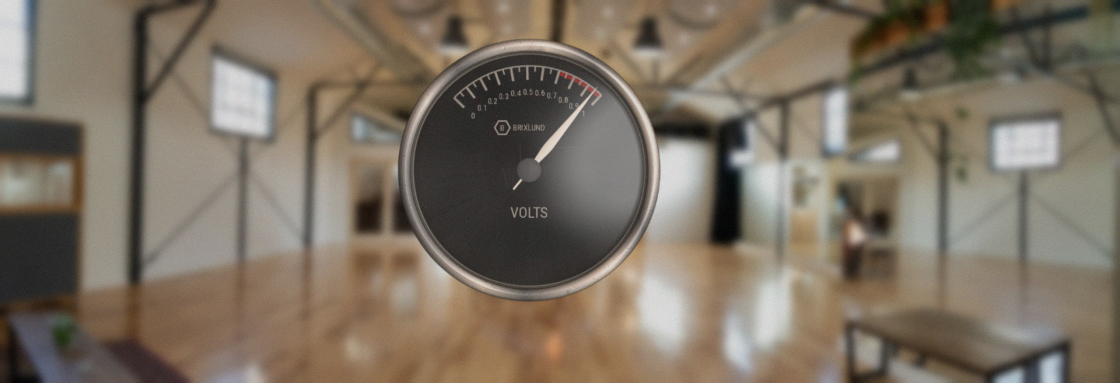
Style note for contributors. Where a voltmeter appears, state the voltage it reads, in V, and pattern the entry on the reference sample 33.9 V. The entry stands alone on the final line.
0.95 V
